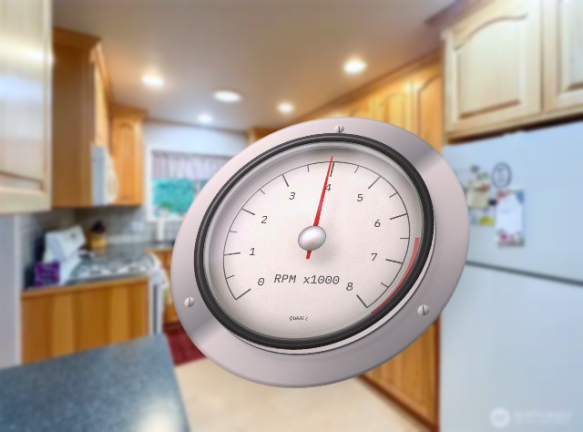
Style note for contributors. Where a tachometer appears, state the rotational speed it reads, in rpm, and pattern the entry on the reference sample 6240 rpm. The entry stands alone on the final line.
4000 rpm
